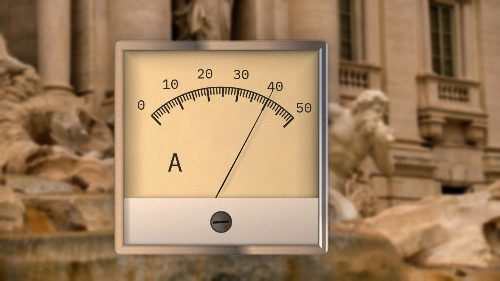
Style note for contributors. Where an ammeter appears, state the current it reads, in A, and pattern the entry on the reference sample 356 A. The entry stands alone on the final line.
40 A
